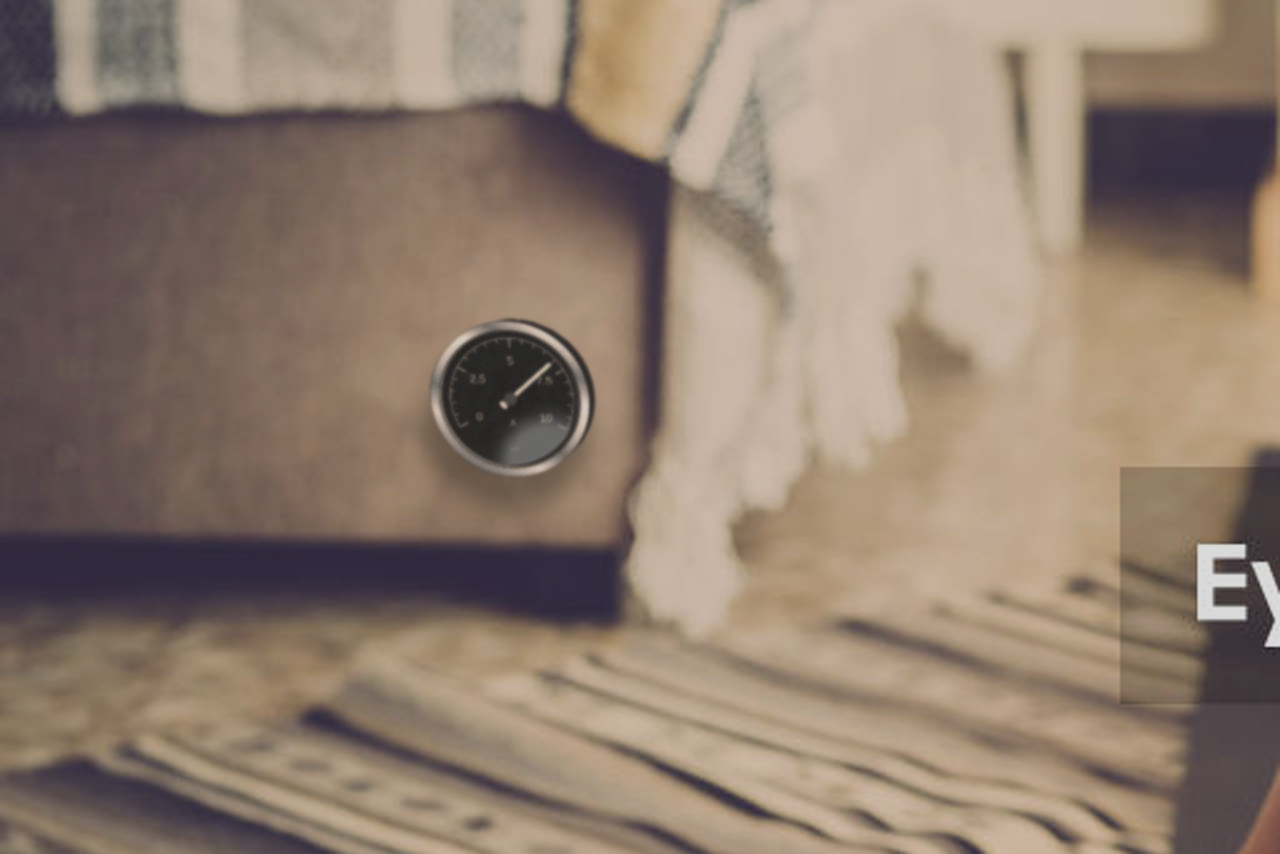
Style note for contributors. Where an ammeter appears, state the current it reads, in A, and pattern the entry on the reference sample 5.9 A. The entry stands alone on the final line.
7 A
